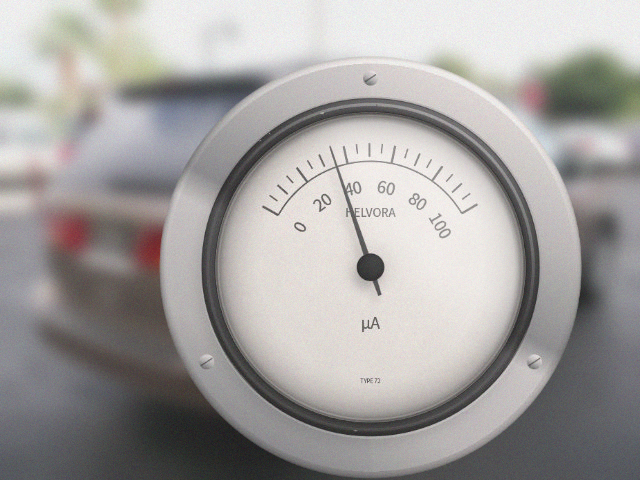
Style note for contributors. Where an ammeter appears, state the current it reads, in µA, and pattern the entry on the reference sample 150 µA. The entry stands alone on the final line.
35 µA
